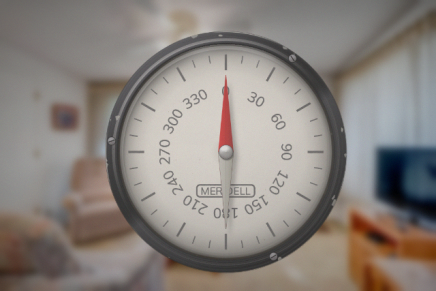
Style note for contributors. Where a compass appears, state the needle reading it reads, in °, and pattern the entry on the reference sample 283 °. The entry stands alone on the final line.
0 °
